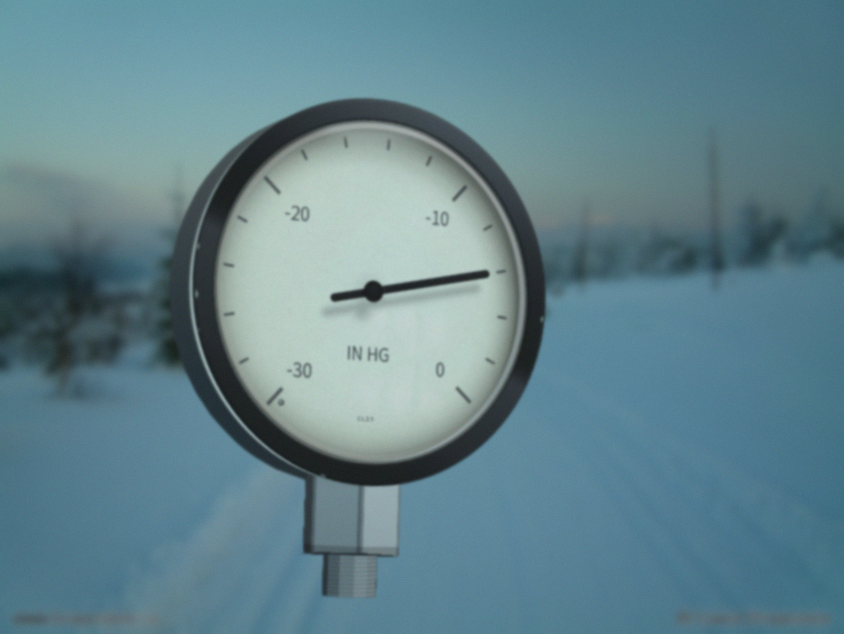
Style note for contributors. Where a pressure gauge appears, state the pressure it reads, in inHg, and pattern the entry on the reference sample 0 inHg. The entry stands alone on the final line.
-6 inHg
